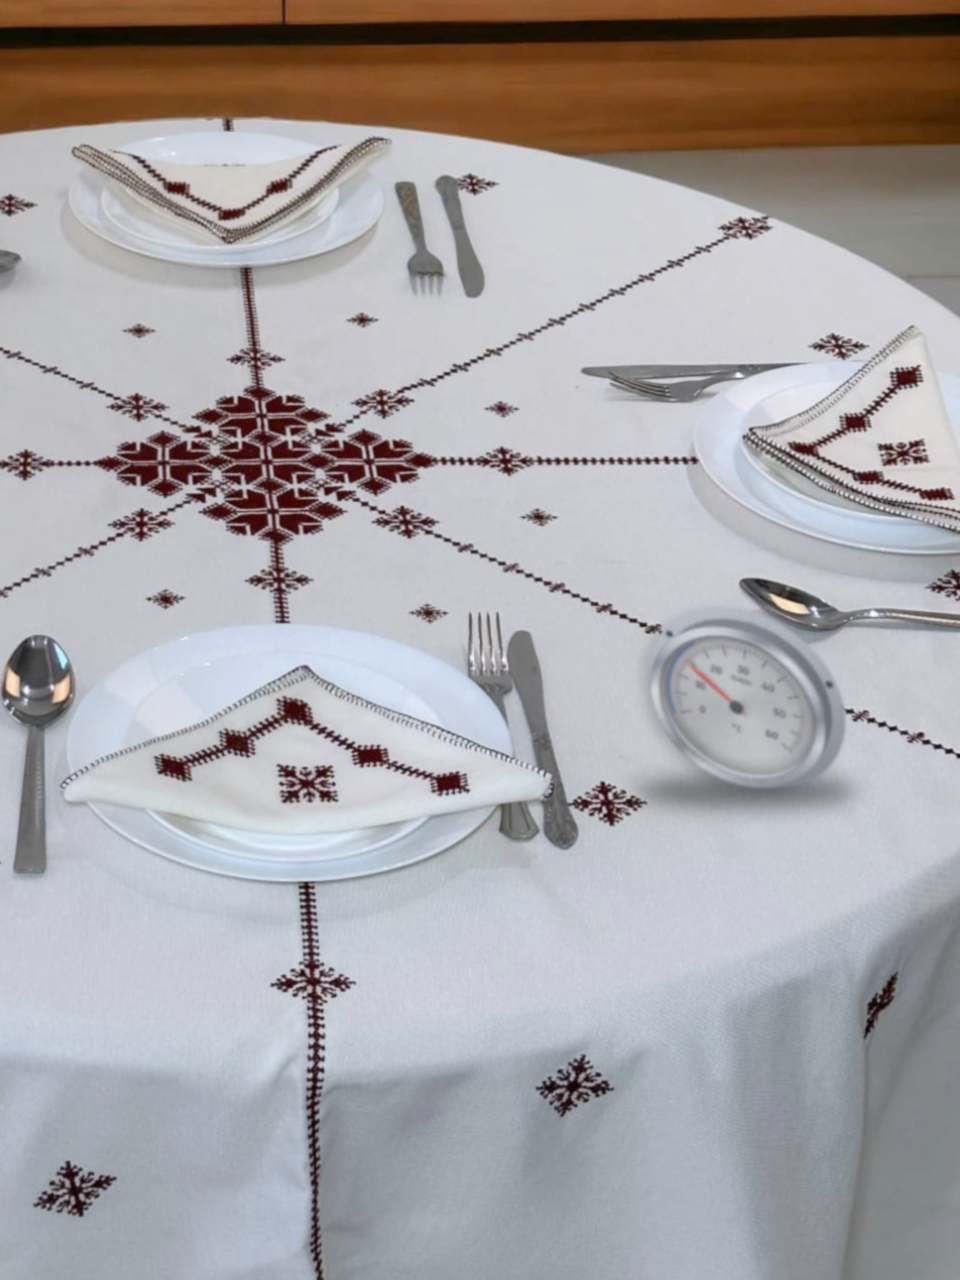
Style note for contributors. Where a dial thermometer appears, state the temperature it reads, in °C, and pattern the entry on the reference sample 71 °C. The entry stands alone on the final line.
15 °C
